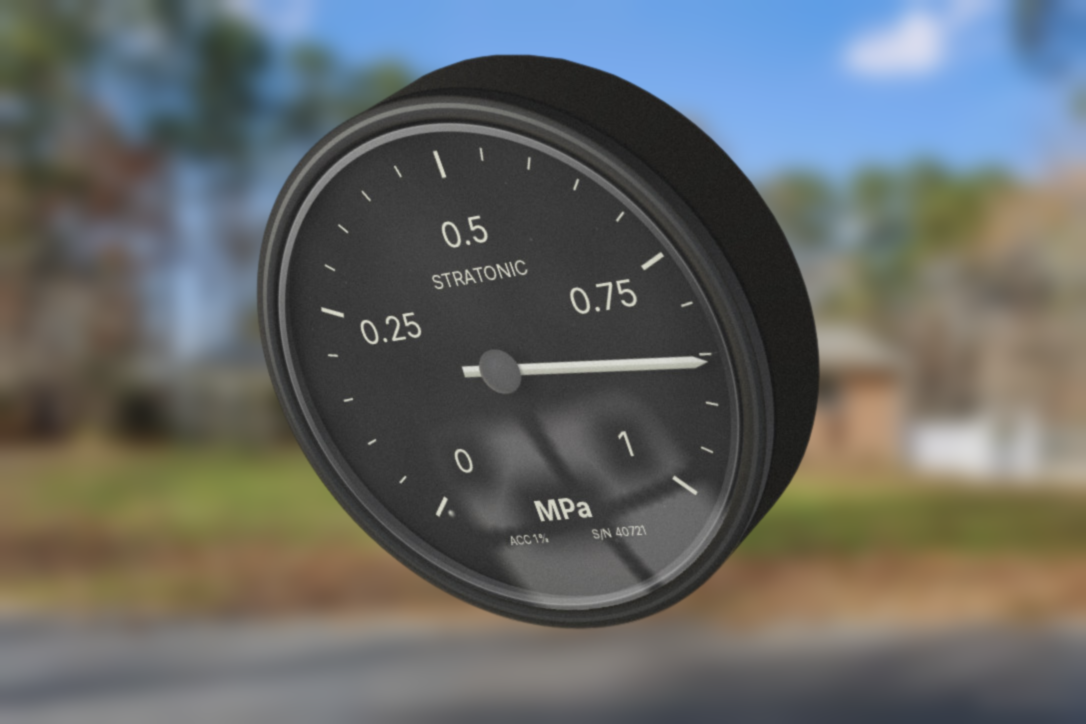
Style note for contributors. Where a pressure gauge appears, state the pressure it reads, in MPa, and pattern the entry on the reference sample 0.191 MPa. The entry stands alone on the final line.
0.85 MPa
